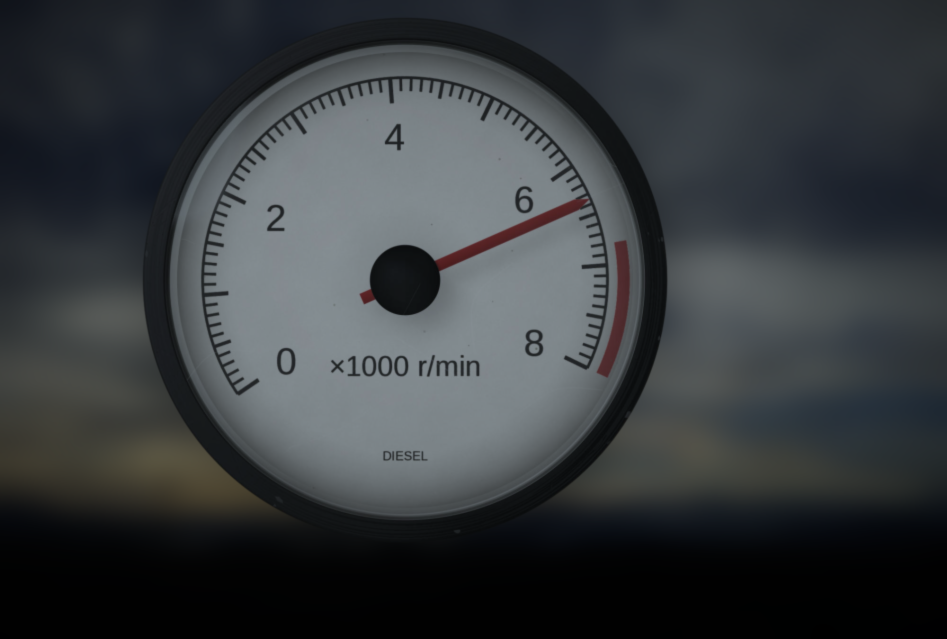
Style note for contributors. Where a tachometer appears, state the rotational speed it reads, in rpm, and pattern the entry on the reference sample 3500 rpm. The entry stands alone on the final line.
6350 rpm
